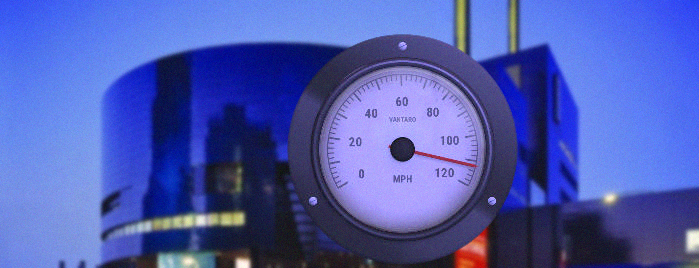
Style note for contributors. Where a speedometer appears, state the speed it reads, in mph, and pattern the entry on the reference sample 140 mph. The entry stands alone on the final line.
112 mph
